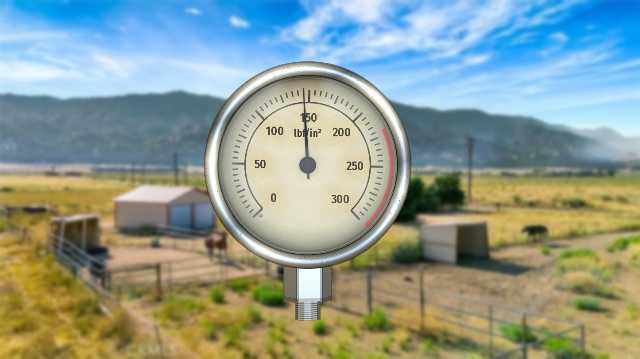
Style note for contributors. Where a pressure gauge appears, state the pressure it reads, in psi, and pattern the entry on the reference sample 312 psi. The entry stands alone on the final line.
145 psi
